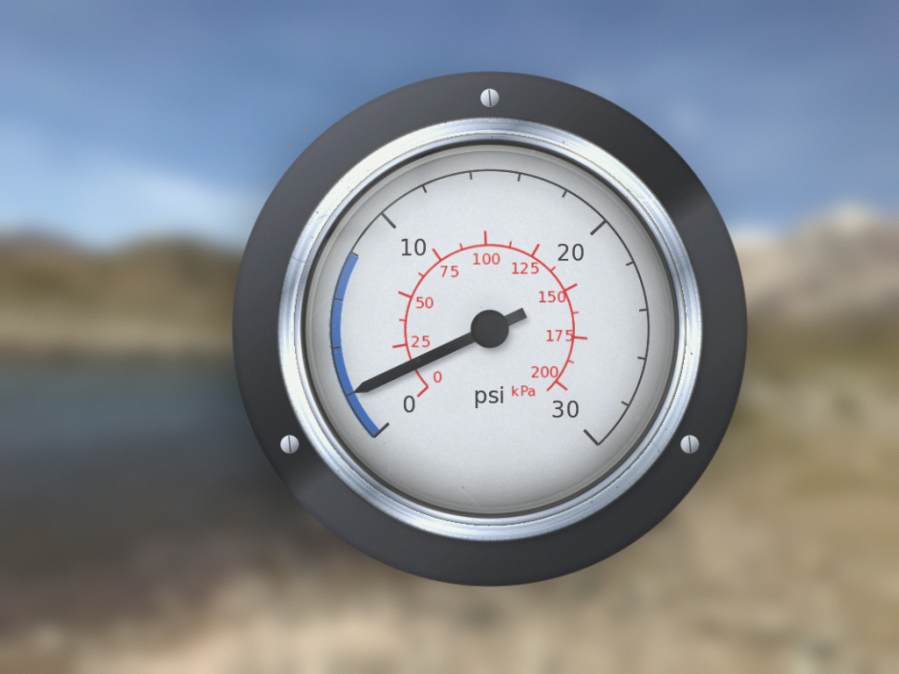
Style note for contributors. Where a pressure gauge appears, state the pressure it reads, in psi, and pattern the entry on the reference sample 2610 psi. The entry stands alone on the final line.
2 psi
